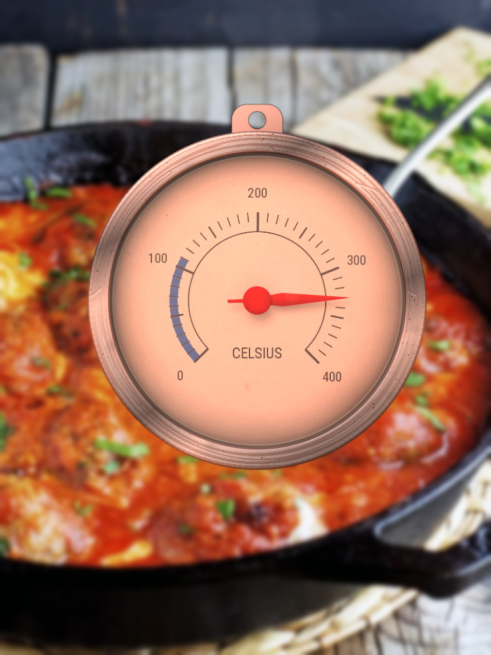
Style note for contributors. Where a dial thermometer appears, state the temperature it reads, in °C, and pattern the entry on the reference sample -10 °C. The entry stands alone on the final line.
330 °C
